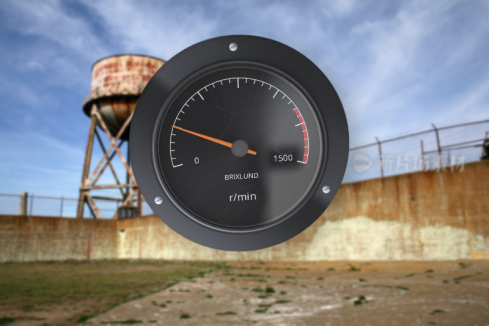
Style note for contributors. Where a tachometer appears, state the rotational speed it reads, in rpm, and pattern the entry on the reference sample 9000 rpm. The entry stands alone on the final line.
250 rpm
